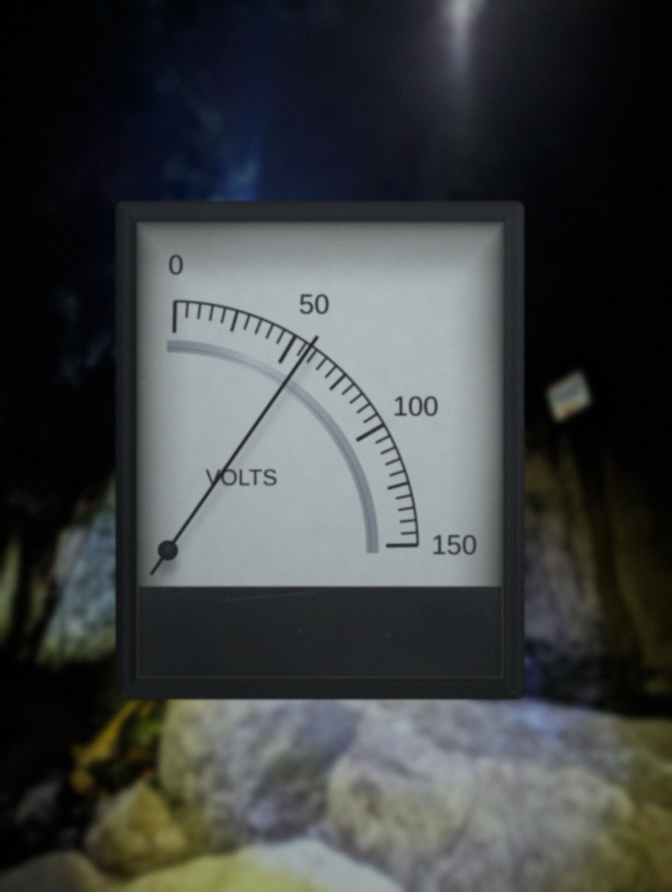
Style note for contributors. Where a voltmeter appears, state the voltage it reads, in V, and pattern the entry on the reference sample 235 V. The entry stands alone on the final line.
57.5 V
